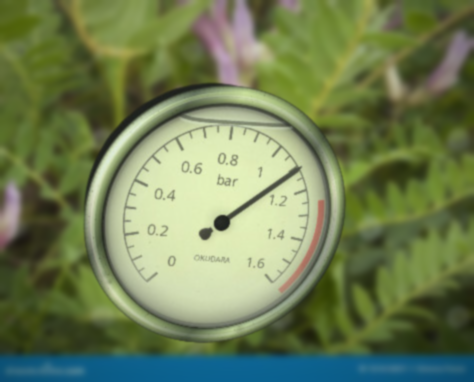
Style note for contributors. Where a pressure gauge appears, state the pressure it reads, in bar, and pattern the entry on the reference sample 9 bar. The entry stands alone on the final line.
1.1 bar
